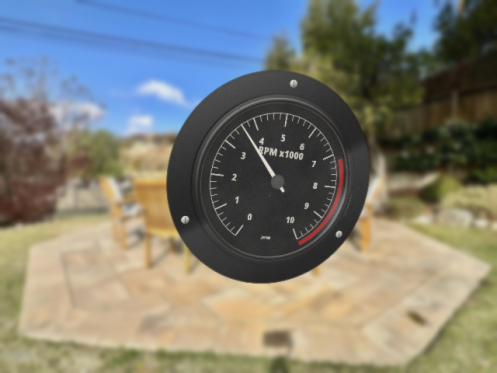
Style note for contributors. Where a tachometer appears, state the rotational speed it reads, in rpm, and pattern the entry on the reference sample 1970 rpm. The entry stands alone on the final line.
3600 rpm
